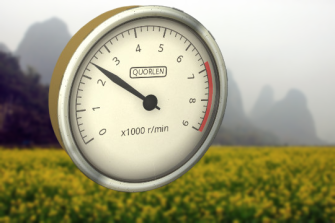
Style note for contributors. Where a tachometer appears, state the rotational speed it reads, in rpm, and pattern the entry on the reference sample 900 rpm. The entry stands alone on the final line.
2400 rpm
